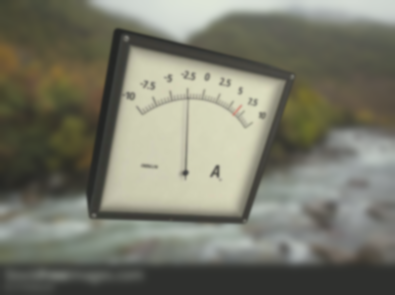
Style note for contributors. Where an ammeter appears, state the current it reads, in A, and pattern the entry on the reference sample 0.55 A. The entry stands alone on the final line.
-2.5 A
